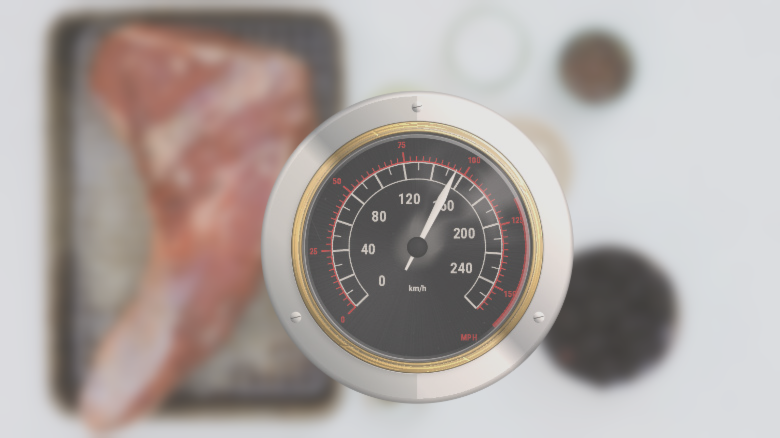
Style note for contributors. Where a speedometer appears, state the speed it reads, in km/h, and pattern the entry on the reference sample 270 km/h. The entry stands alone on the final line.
155 km/h
